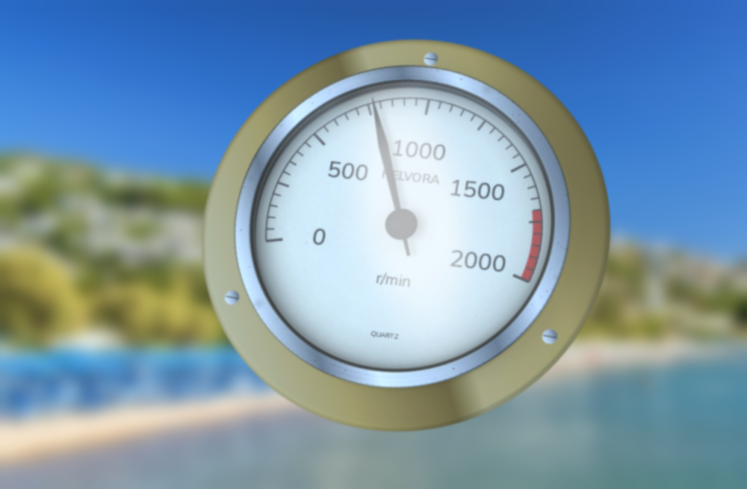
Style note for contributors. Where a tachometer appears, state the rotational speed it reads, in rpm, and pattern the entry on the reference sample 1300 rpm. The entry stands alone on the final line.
775 rpm
